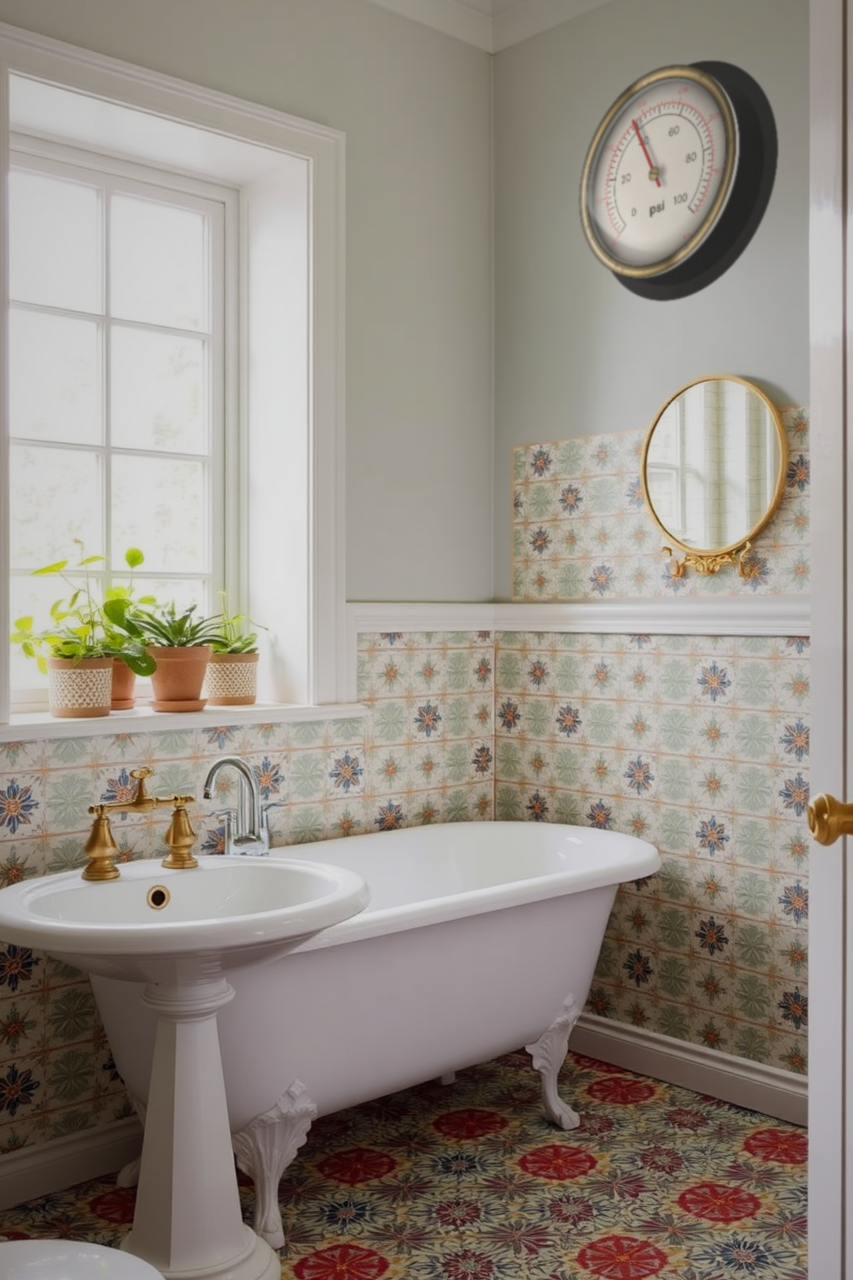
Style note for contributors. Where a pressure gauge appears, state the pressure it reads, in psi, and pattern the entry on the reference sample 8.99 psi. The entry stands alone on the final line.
40 psi
